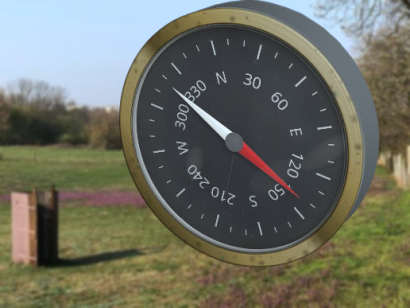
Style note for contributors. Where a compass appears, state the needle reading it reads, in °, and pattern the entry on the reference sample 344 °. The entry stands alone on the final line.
140 °
